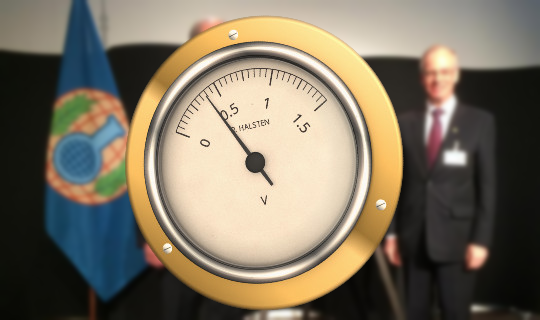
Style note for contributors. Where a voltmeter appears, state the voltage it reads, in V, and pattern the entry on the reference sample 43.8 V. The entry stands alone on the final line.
0.4 V
